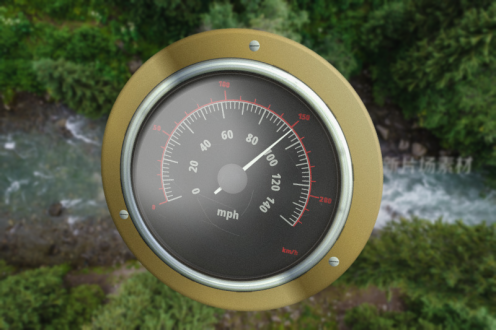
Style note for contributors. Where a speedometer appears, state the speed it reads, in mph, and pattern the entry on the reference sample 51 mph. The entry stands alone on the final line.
94 mph
